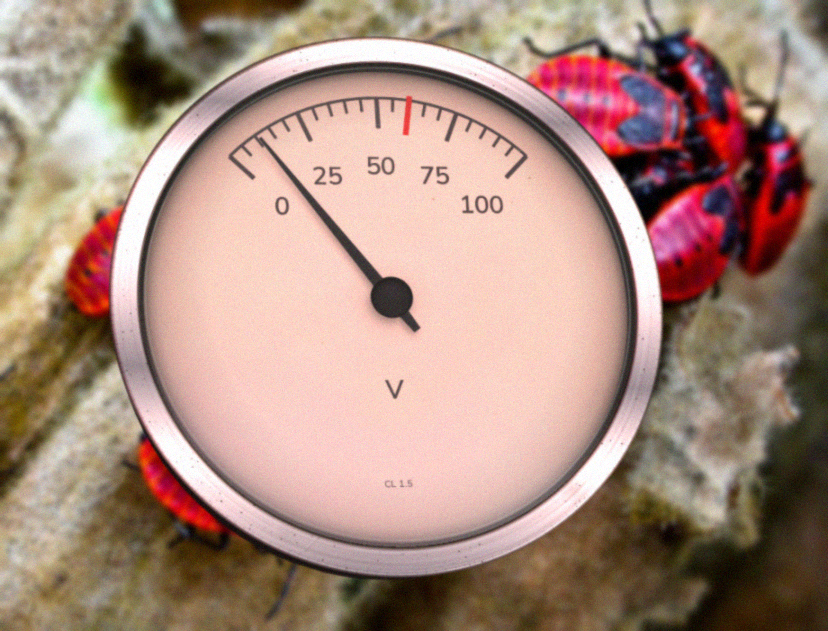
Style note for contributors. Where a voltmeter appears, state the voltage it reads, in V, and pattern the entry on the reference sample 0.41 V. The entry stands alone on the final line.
10 V
